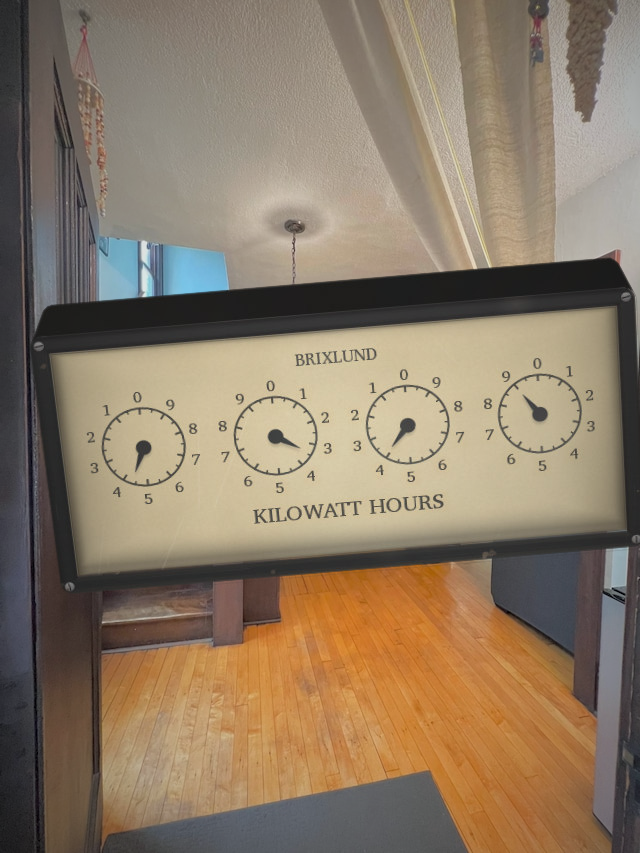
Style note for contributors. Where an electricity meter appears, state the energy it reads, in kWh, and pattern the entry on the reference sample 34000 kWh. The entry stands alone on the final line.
4339 kWh
